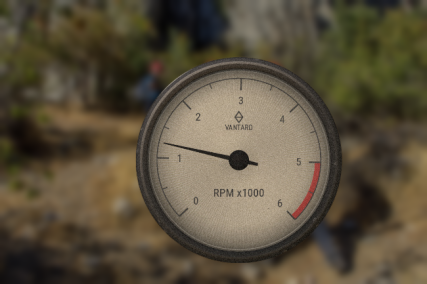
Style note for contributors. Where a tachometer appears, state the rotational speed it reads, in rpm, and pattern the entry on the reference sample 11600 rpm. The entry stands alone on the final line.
1250 rpm
